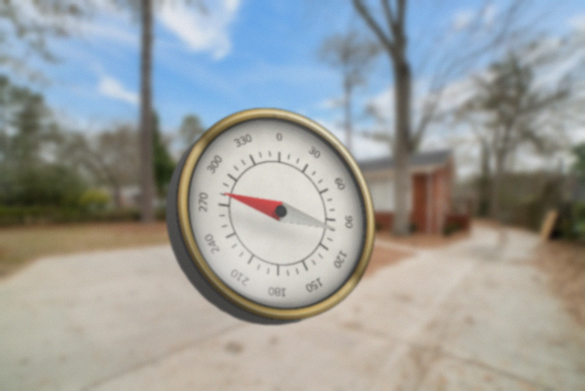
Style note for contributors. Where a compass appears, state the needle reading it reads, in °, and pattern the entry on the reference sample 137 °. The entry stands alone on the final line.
280 °
